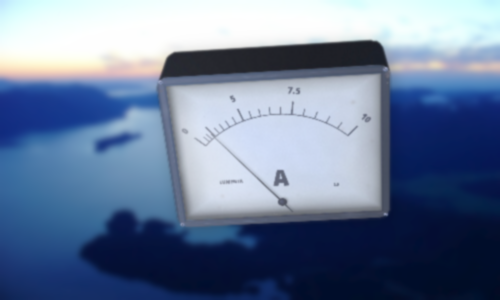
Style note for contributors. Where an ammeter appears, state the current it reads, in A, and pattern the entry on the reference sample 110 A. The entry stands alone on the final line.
2.5 A
